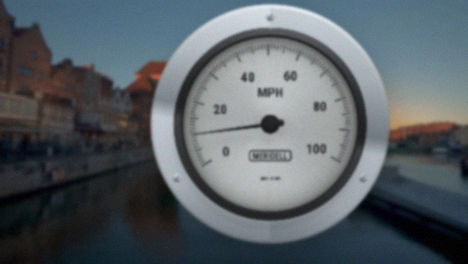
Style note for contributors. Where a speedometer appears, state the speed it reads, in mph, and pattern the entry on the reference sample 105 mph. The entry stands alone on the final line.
10 mph
